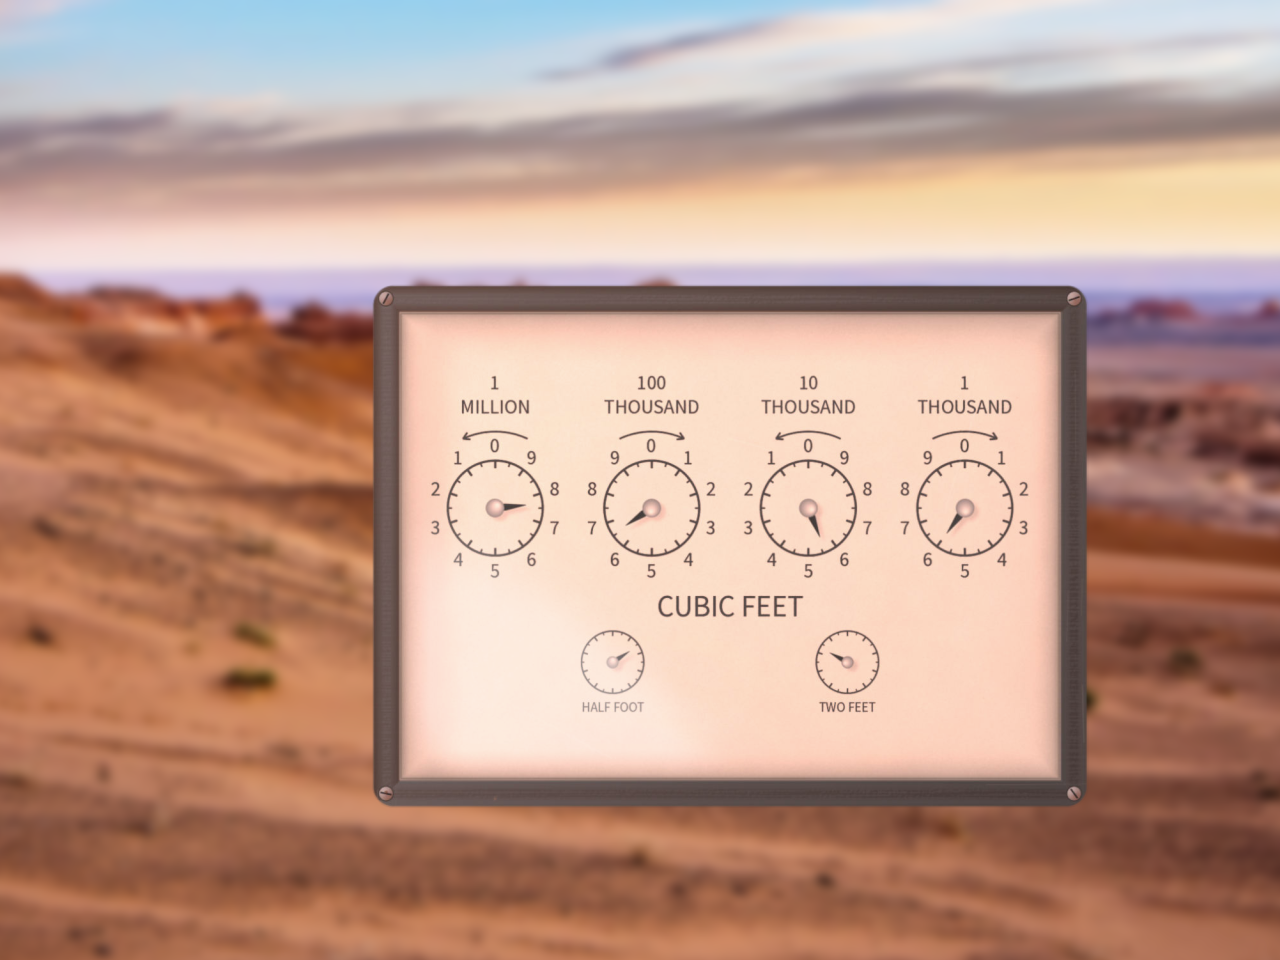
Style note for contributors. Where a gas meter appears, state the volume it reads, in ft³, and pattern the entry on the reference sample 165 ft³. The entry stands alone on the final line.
765600 ft³
